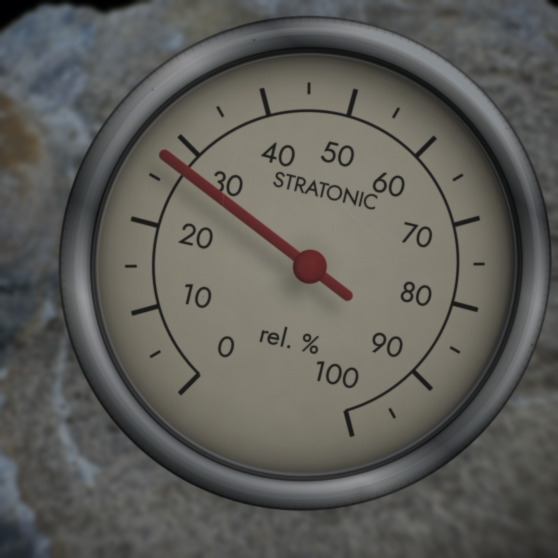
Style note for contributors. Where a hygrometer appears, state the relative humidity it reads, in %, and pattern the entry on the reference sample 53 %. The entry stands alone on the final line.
27.5 %
